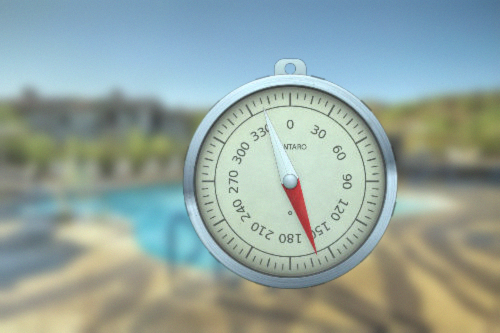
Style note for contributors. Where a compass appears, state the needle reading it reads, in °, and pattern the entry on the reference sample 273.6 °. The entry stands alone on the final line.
160 °
